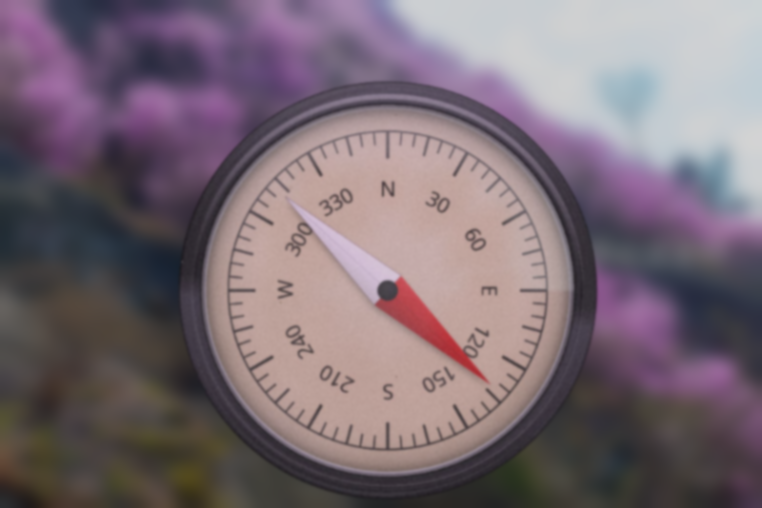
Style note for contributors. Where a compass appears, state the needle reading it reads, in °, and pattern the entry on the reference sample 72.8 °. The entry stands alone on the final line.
132.5 °
